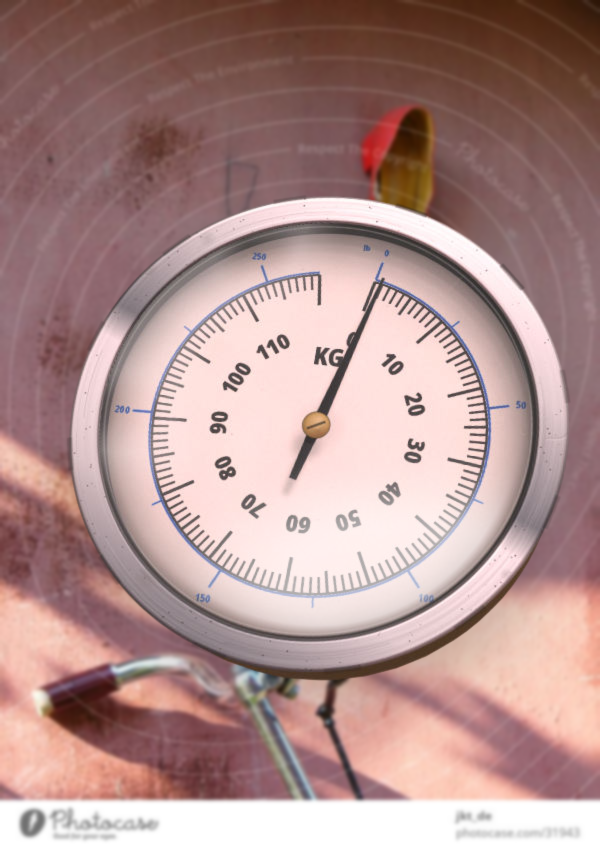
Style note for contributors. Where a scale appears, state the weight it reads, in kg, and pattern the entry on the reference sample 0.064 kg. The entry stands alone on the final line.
1 kg
